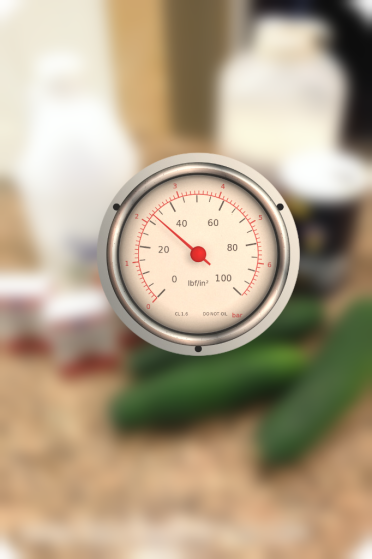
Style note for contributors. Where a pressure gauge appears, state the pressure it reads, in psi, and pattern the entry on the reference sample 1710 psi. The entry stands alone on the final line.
32.5 psi
